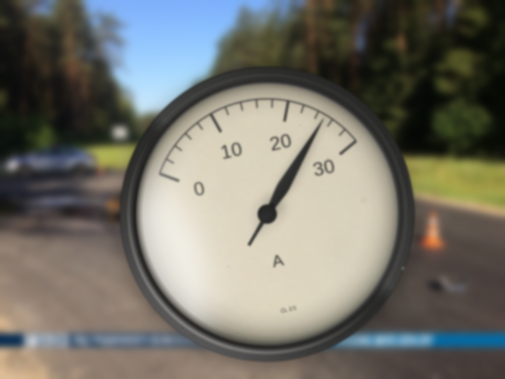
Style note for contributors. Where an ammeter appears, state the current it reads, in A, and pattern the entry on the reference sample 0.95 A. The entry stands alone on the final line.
25 A
